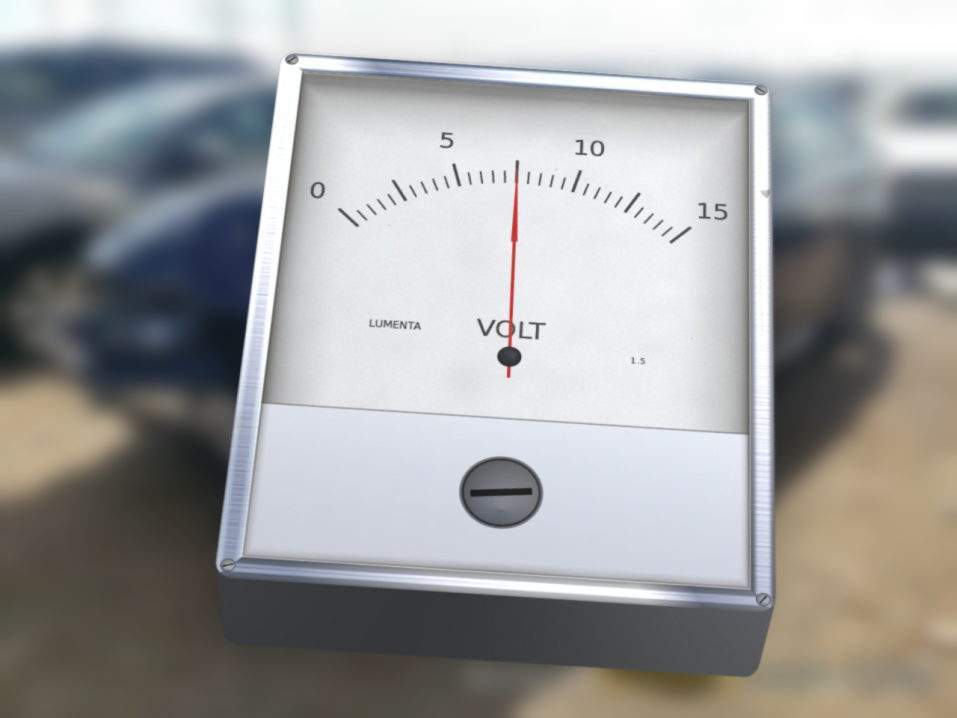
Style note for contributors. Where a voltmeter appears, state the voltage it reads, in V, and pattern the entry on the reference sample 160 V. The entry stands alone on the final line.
7.5 V
